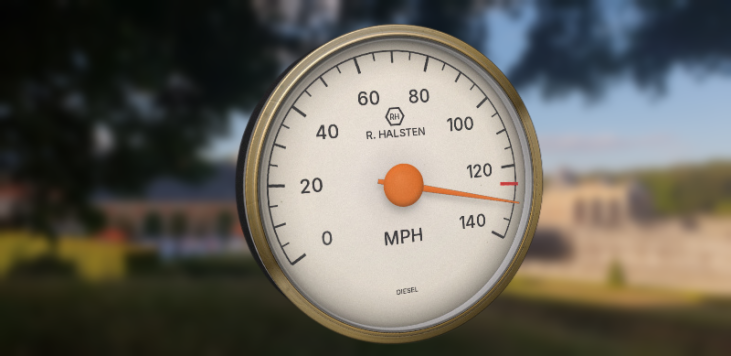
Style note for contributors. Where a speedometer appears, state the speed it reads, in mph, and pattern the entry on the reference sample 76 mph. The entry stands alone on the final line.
130 mph
